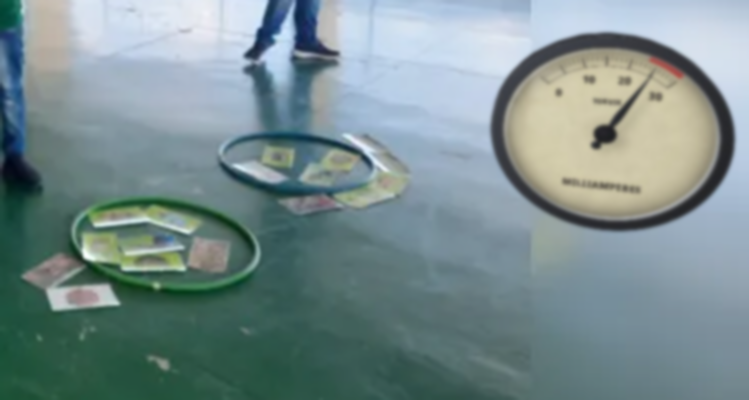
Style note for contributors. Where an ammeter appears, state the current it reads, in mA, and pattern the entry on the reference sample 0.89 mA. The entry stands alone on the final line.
25 mA
